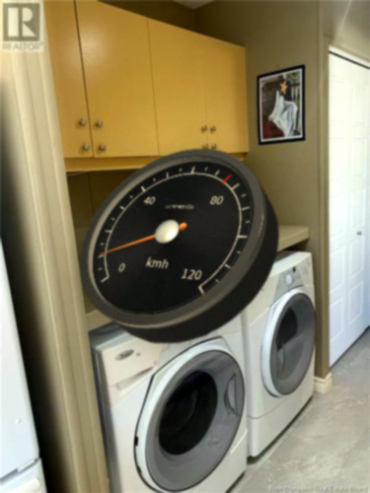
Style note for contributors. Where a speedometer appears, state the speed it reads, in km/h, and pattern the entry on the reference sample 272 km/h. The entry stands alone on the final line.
10 km/h
